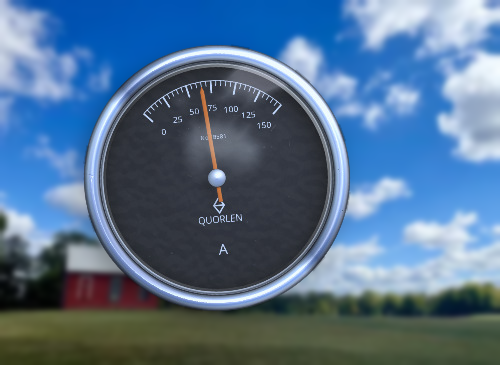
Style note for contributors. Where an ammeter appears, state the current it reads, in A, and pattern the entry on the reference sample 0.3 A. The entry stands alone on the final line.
65 A
